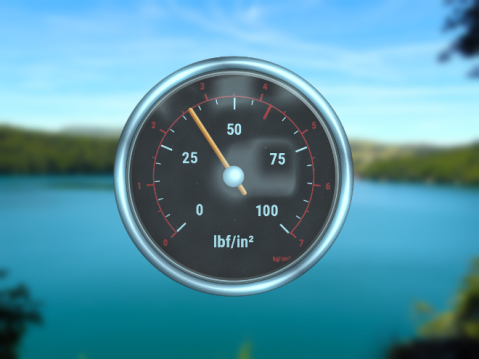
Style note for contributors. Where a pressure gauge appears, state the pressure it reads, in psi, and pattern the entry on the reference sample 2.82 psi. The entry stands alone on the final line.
37.5 psi
